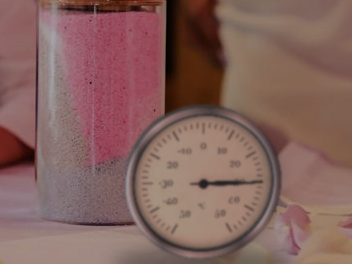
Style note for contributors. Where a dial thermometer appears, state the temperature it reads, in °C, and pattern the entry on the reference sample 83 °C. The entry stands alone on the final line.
30 °C
